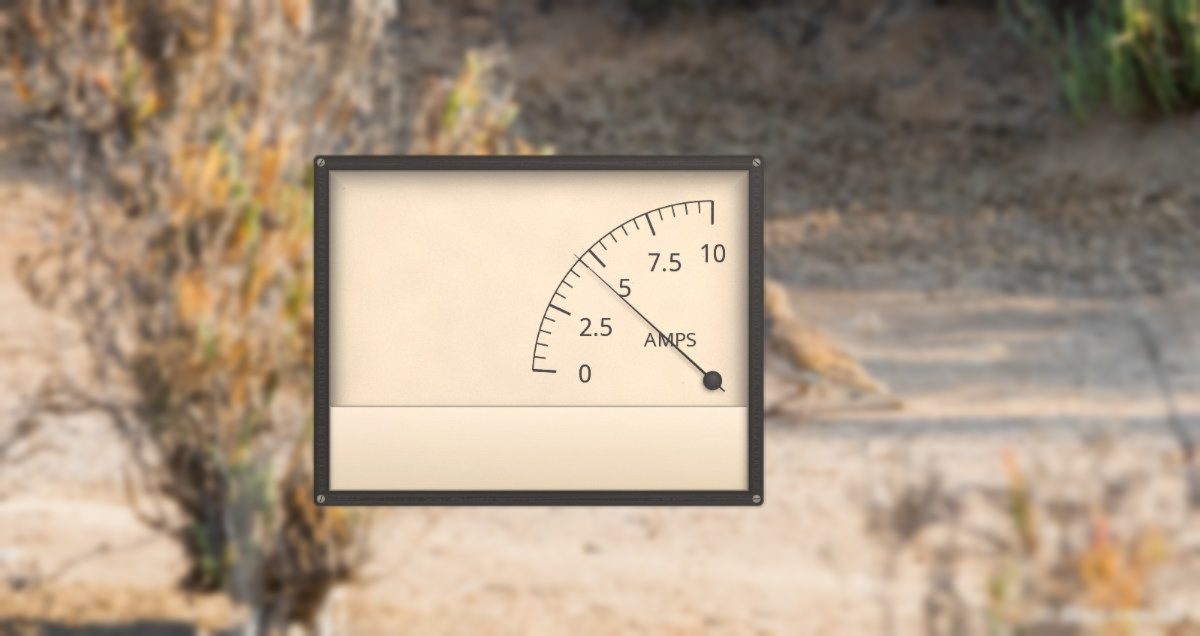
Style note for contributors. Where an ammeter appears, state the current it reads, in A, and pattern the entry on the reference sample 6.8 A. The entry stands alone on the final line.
4.5 A
